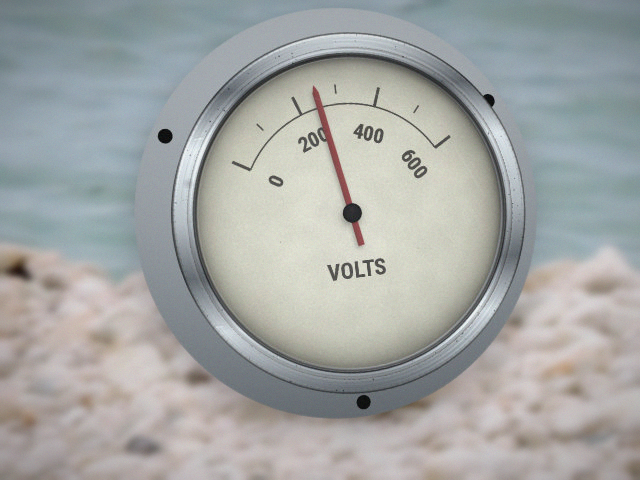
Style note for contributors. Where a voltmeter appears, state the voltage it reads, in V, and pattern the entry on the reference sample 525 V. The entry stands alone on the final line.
250 V
